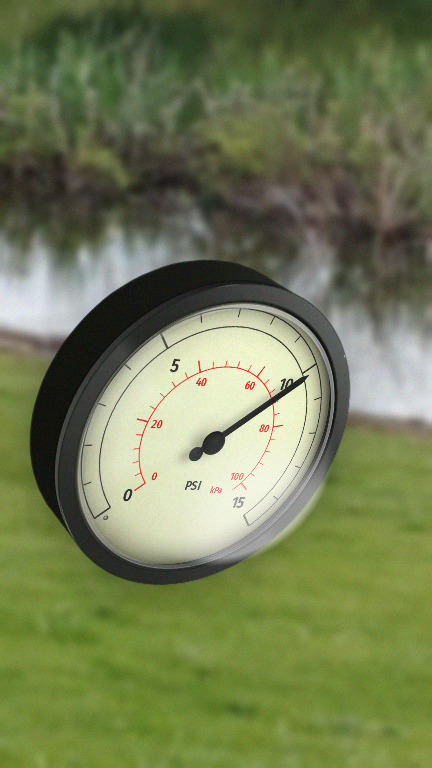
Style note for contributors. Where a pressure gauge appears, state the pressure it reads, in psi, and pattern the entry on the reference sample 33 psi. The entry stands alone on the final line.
10 psi
